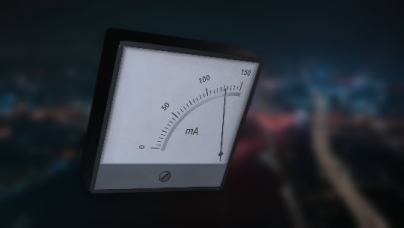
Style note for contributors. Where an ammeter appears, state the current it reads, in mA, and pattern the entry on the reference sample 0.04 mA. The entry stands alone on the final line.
125 mA
